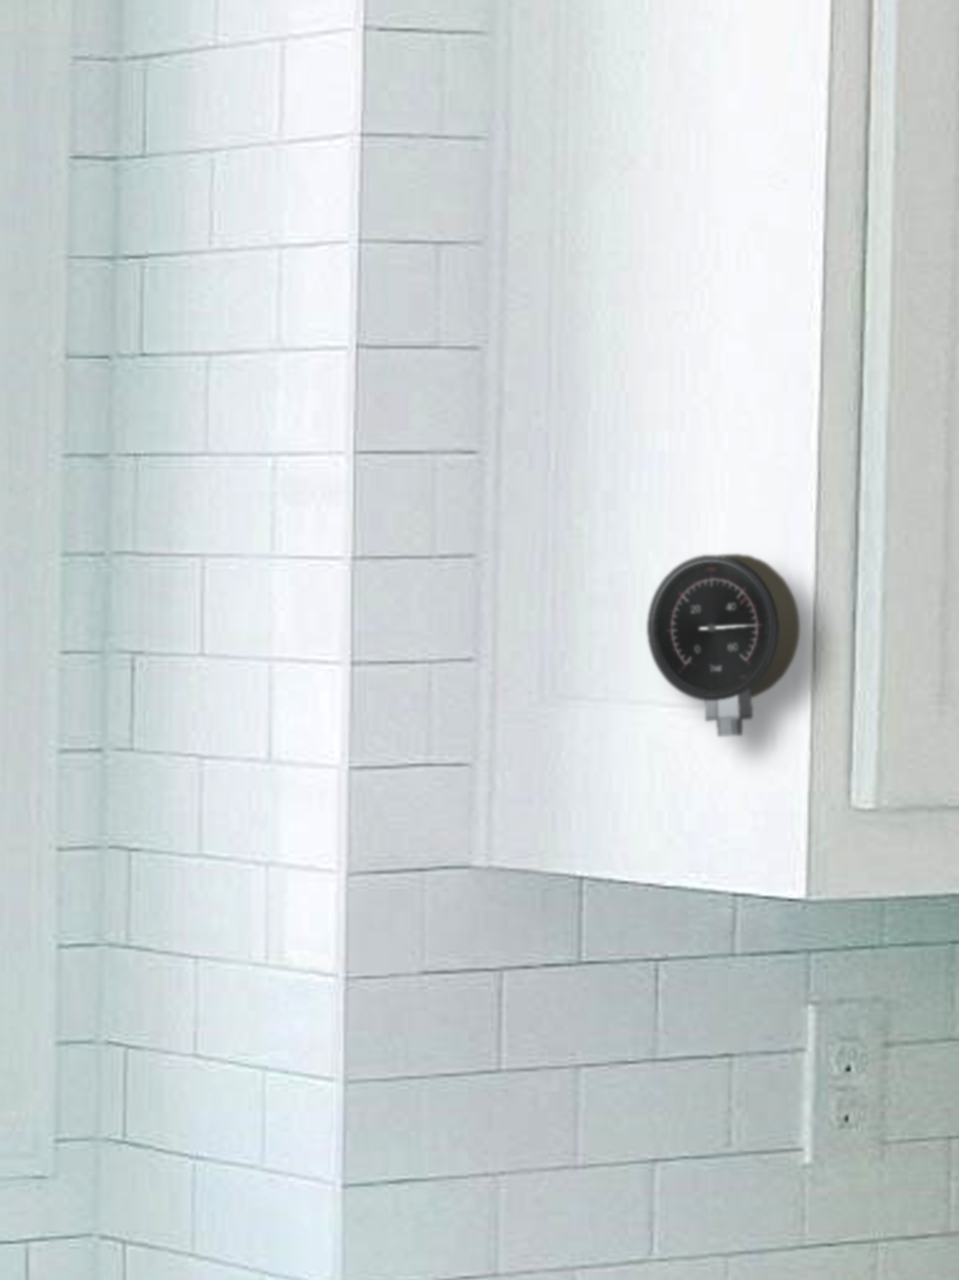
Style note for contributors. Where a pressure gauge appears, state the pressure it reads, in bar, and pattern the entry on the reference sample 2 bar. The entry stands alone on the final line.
50 bar
